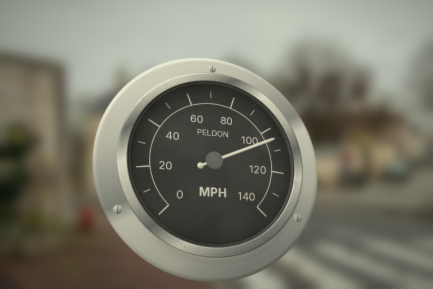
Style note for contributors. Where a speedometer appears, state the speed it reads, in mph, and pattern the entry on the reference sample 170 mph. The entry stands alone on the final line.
105 mph
